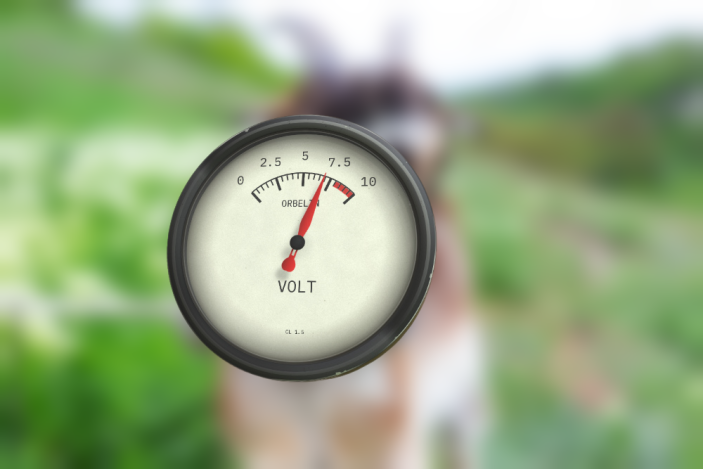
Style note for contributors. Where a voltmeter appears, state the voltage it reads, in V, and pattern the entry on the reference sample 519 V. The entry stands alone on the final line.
7 V
